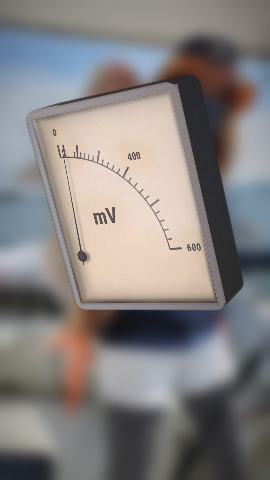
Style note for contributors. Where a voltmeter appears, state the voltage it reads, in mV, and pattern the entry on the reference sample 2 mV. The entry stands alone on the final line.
100 mV
